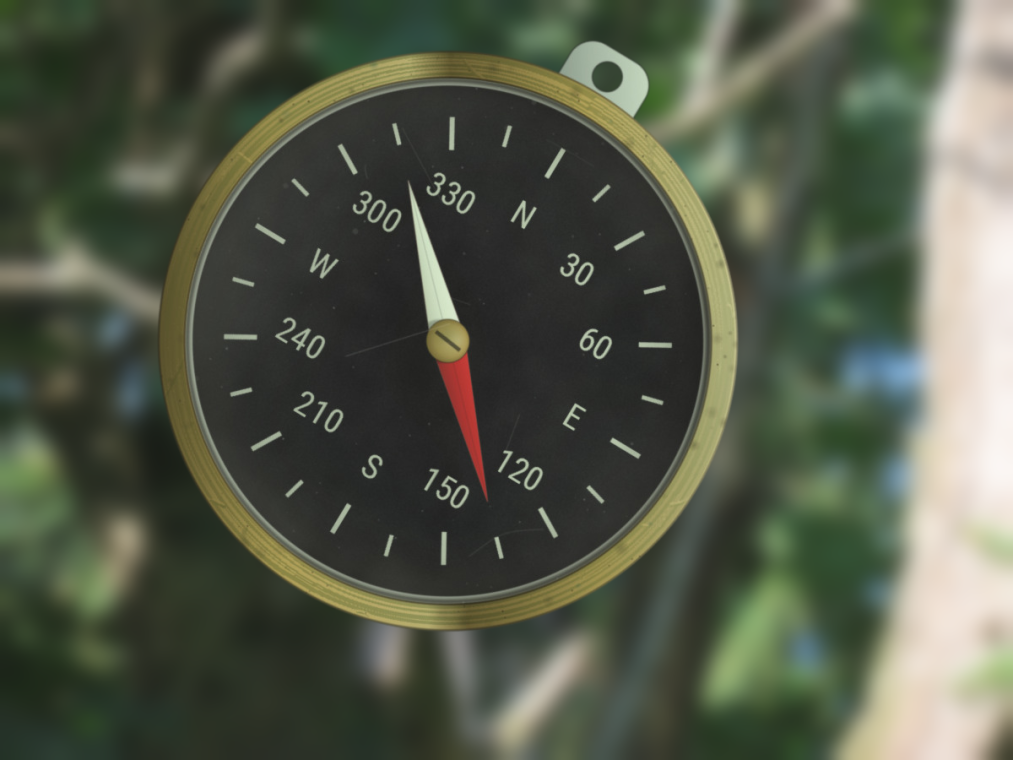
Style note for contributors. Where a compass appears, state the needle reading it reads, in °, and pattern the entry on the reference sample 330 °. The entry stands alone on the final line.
135 °
